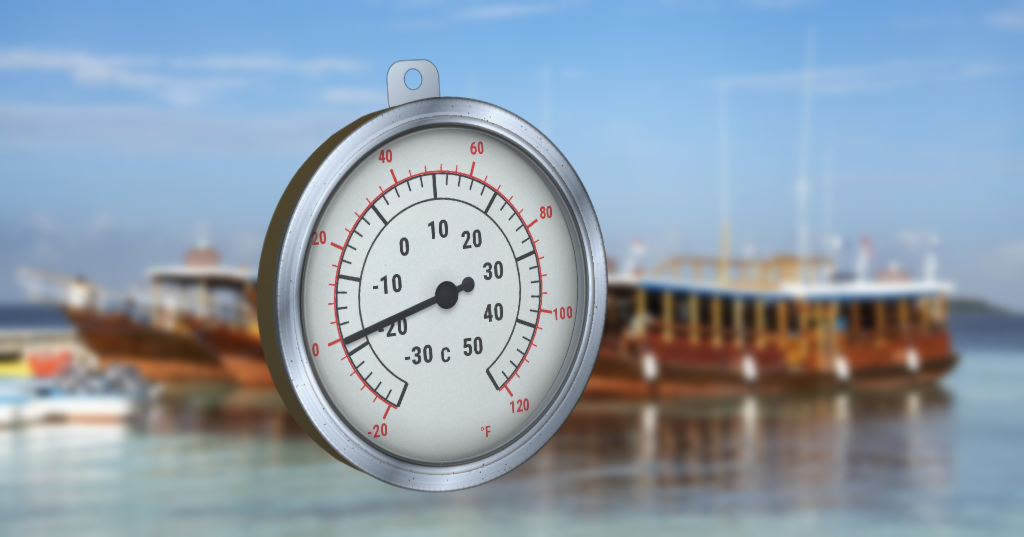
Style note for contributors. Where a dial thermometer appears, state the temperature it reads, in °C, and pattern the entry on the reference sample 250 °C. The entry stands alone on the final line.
-18 °C
